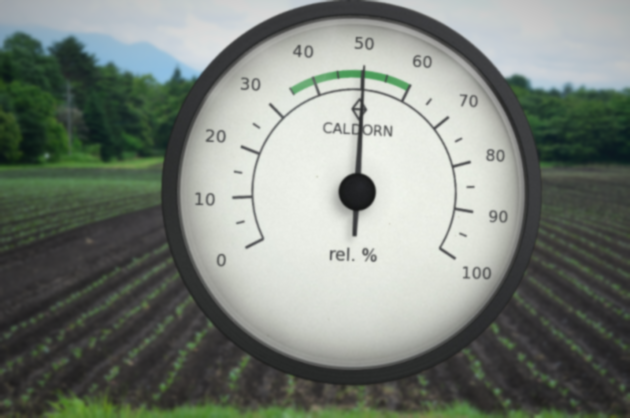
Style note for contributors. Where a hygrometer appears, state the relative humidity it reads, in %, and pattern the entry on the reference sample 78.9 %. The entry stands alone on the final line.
50 %
